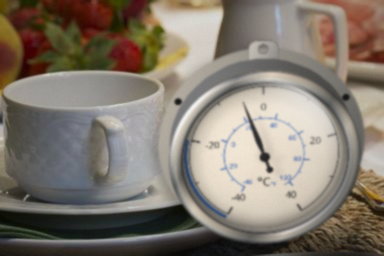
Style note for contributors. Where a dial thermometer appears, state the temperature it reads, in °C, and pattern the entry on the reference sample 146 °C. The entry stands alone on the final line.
-5 °C
